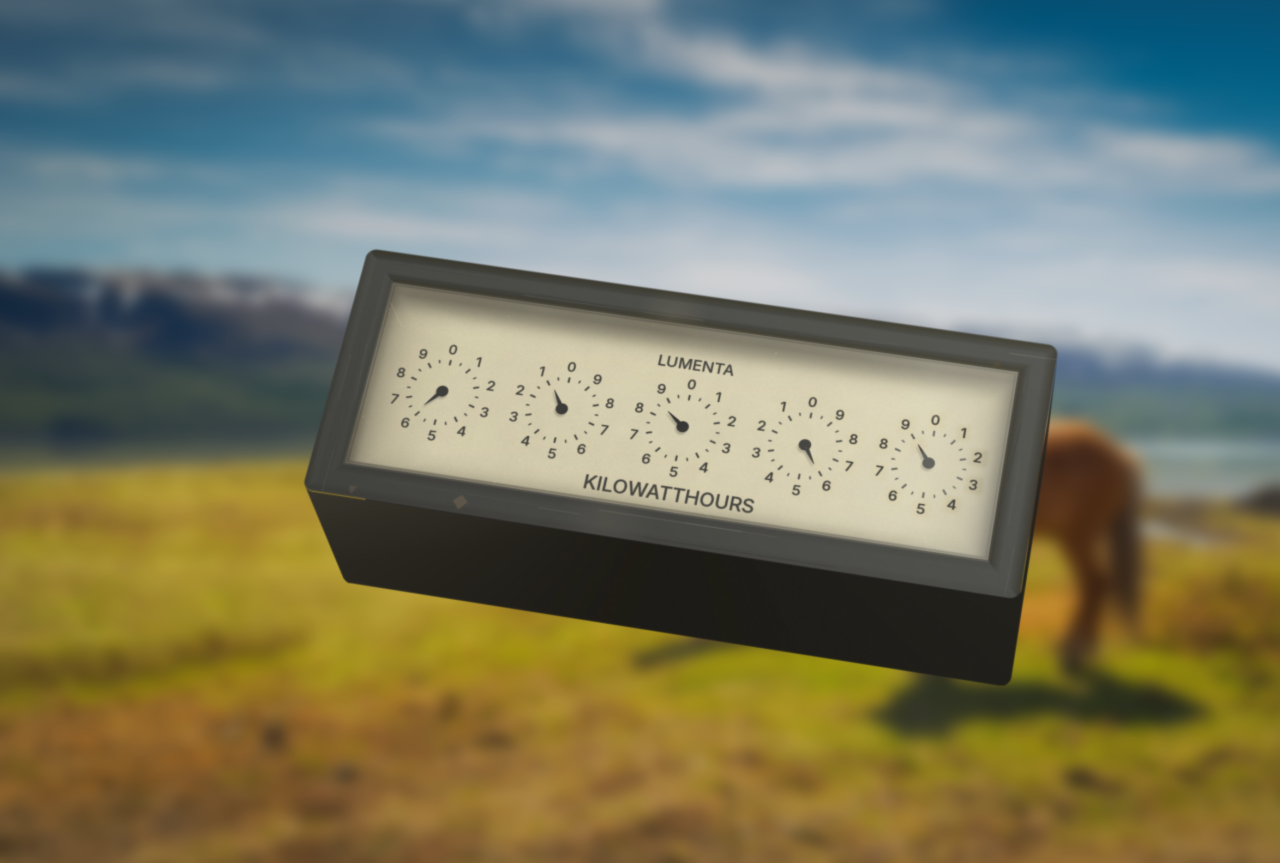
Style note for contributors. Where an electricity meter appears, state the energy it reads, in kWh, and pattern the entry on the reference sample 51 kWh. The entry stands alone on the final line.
60859 kWh
